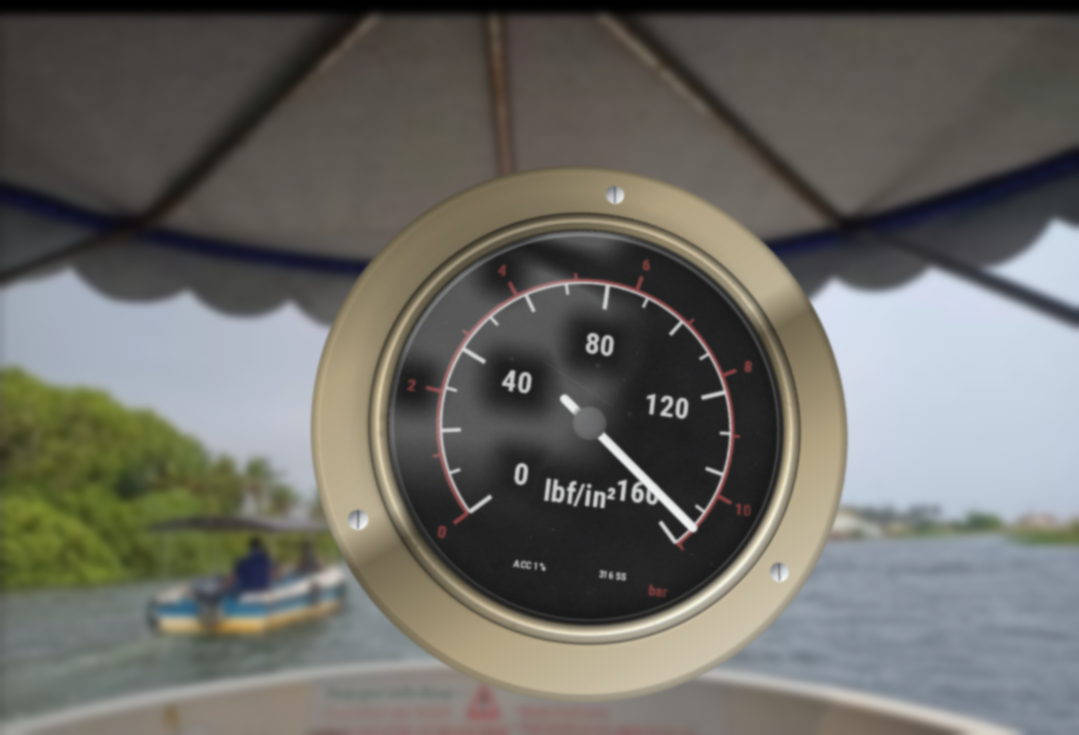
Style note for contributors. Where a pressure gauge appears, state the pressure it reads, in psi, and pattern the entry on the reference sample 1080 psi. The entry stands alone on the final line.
155 psi
